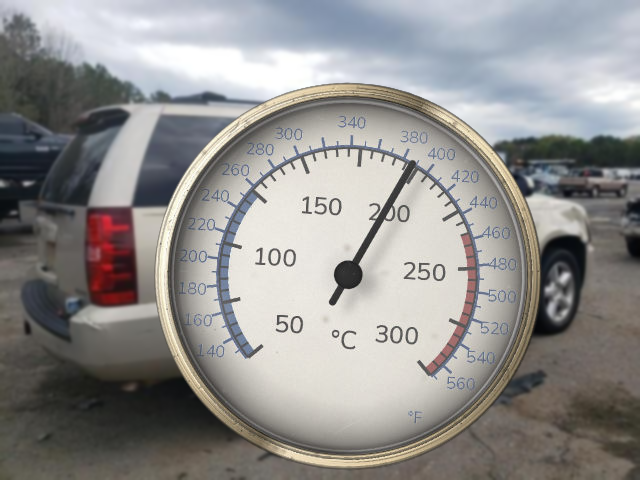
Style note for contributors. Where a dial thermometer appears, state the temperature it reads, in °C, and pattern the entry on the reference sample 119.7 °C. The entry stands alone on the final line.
197.5 °C
